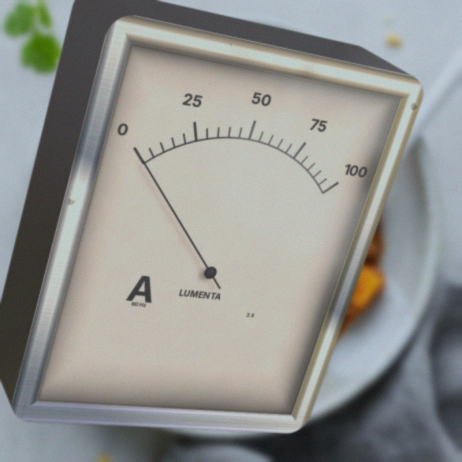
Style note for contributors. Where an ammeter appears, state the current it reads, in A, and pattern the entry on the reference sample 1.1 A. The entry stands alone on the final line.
0 A
